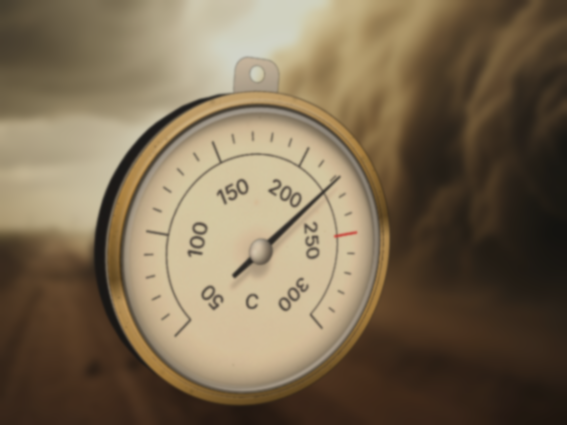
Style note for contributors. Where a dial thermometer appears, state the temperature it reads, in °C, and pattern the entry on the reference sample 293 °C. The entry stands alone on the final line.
220 °C
